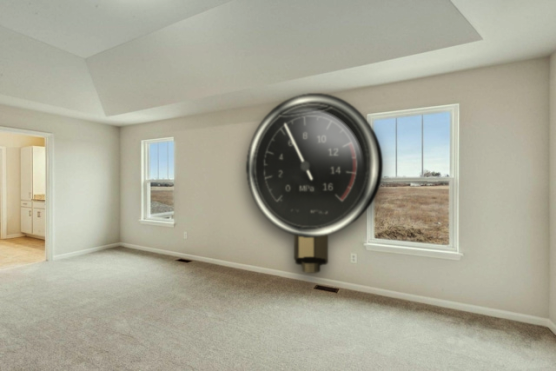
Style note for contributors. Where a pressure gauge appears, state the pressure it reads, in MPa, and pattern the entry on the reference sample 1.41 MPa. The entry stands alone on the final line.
6.5 MPa
